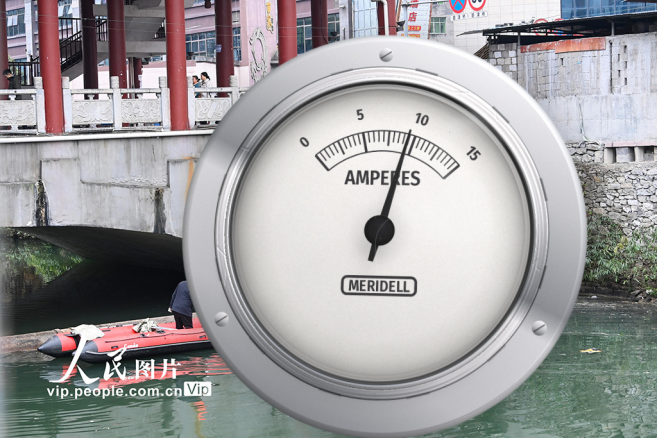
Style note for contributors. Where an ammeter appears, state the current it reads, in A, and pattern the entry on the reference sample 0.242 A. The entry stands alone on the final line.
9.5 A
